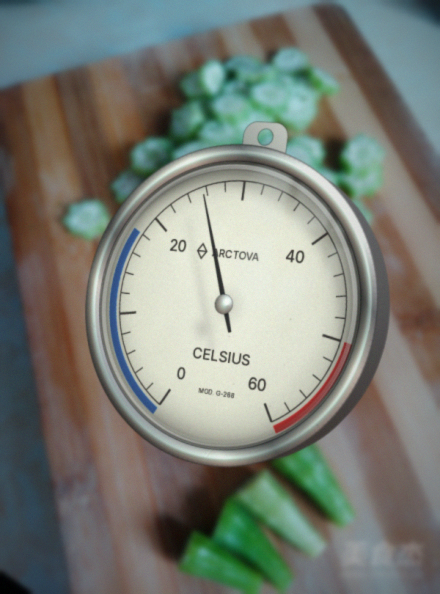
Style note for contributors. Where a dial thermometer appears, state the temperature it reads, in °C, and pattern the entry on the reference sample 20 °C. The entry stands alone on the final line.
26 °C
